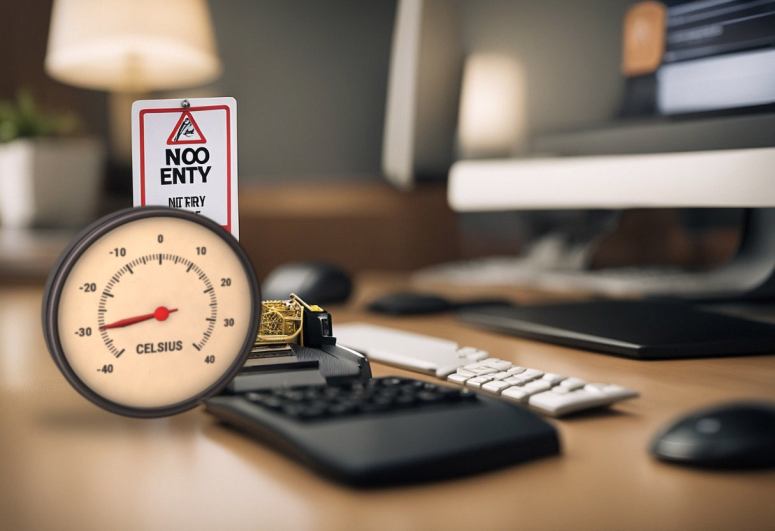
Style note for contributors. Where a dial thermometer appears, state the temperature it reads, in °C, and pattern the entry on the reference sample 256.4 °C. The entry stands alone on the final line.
-30 °C
